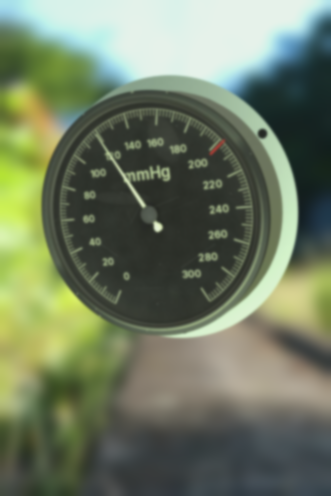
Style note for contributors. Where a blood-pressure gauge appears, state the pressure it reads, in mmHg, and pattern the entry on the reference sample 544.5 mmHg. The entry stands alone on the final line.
120 mmHg
